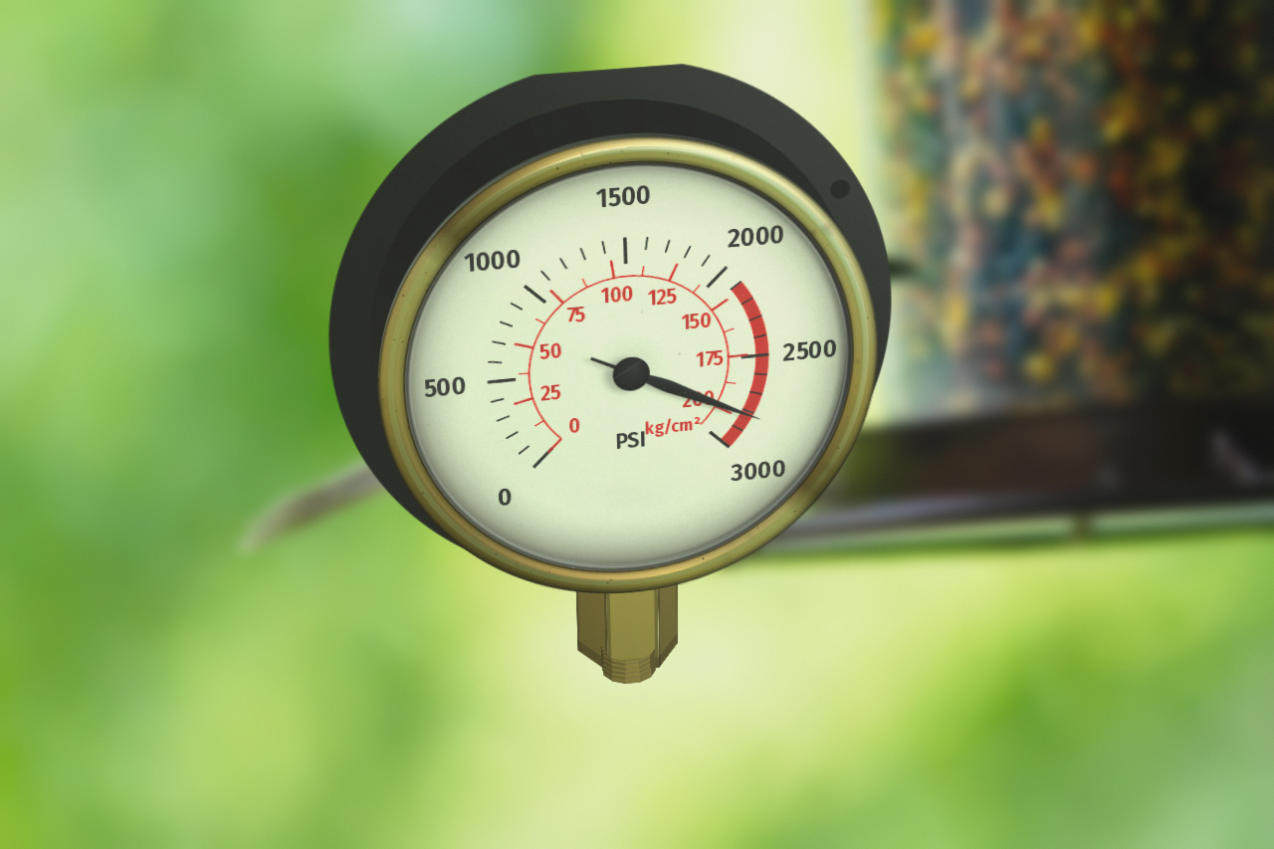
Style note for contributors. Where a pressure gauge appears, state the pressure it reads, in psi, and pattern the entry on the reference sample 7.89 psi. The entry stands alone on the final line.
2800 psi
